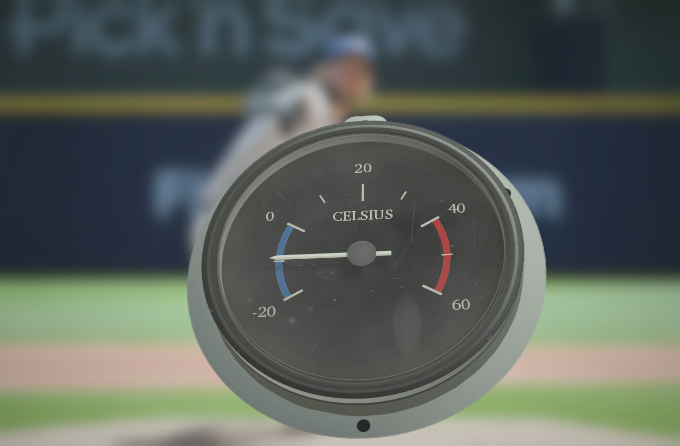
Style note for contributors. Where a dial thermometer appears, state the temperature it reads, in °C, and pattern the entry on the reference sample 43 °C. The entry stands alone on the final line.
-10 °C
